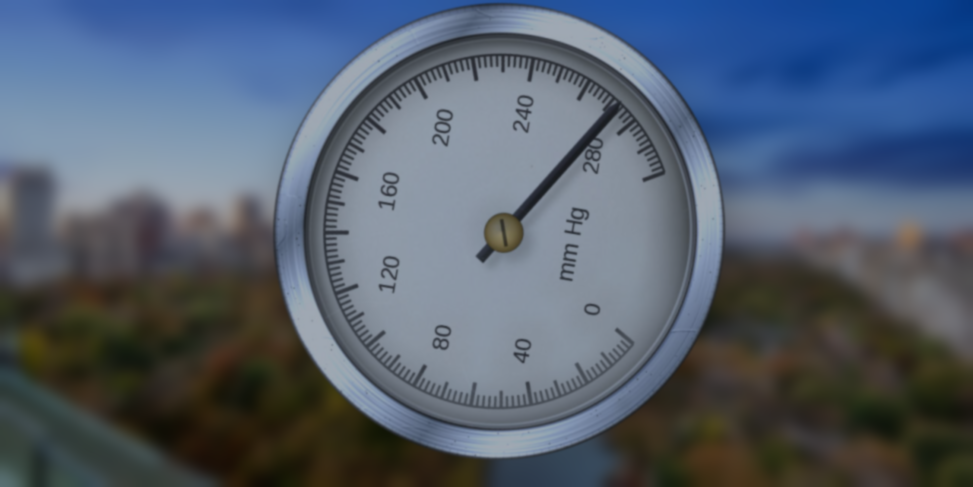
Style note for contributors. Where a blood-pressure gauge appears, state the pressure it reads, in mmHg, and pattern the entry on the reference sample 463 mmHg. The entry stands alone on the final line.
272 mmHg
